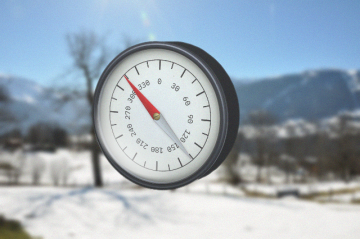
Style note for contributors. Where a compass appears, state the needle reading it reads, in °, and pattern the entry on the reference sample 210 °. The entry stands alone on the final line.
315 °
